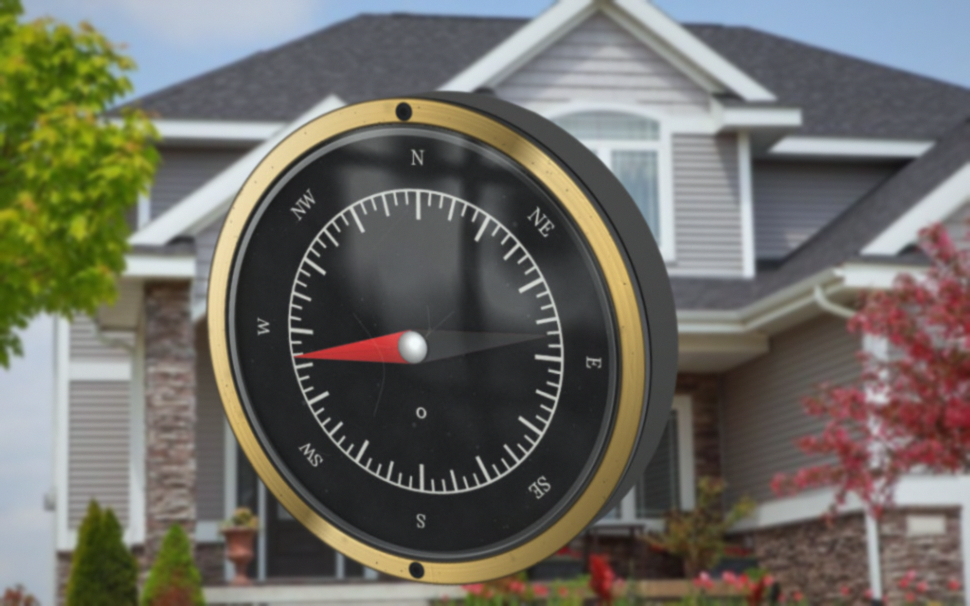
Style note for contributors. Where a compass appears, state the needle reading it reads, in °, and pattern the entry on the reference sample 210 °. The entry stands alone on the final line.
260 °
